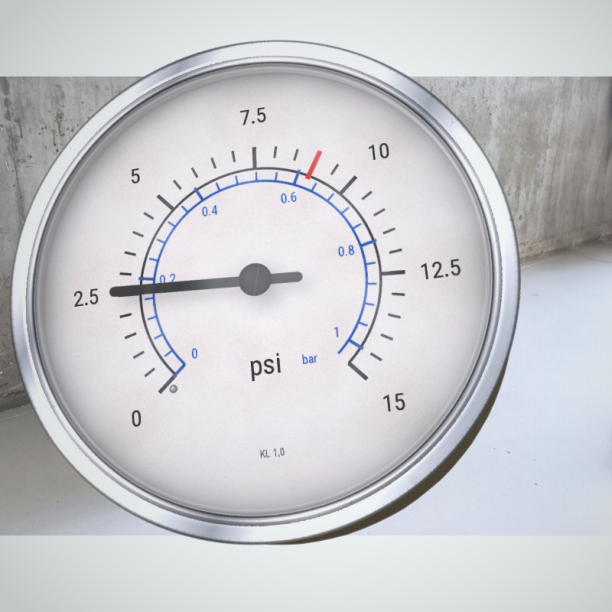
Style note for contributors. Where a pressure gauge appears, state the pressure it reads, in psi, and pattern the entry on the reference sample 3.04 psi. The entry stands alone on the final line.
2.5 psi
